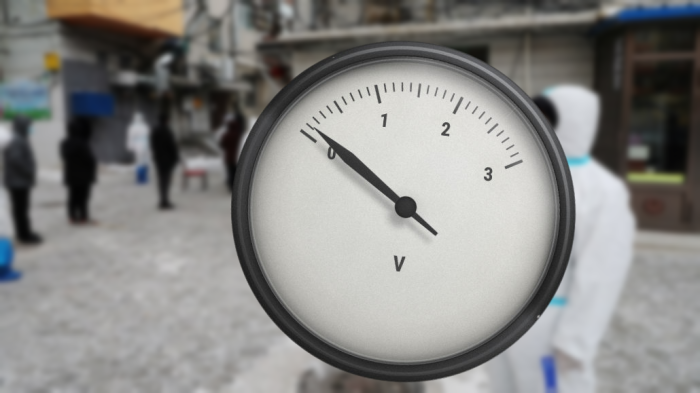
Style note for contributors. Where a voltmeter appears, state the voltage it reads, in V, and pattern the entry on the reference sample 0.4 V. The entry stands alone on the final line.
0.1 V
